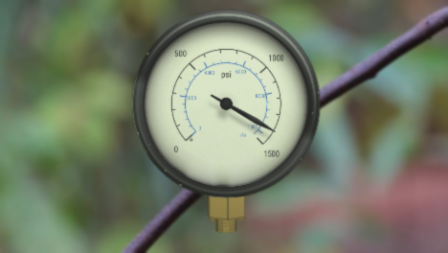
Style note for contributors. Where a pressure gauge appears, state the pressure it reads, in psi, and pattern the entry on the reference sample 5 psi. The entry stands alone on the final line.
1400 psi
